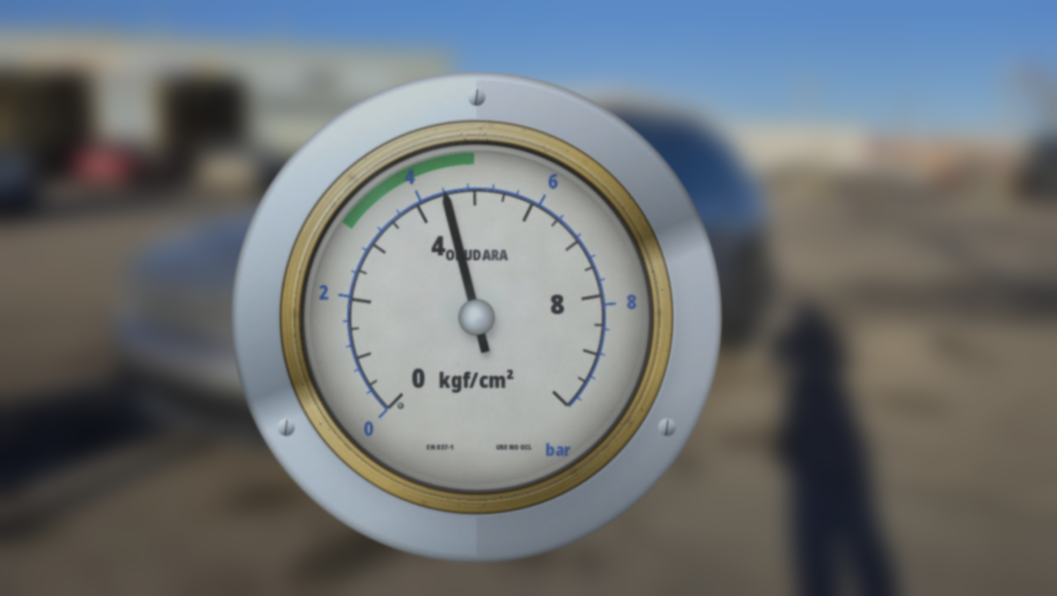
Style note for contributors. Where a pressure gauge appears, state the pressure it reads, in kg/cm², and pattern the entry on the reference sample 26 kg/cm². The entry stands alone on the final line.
4.5 kg/cm²
